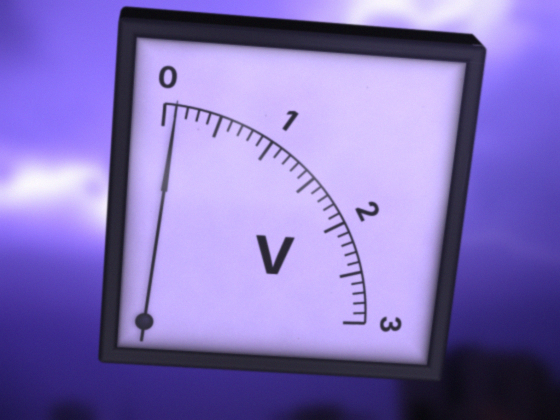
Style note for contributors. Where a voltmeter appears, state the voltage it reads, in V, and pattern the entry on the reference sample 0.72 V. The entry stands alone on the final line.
0.1 V
